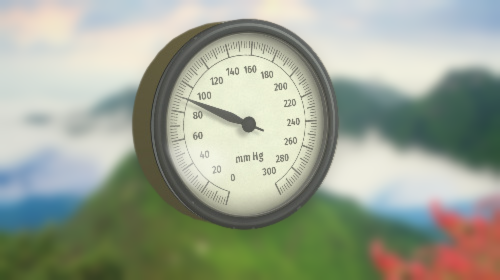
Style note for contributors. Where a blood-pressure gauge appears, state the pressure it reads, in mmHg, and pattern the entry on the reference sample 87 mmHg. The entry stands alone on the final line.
90 mmHg
